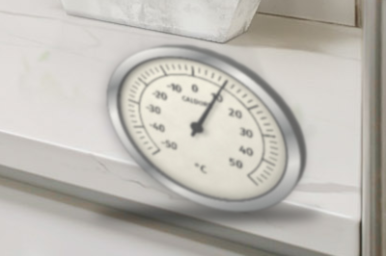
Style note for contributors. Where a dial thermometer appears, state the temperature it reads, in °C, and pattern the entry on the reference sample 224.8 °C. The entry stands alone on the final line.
10 °C
